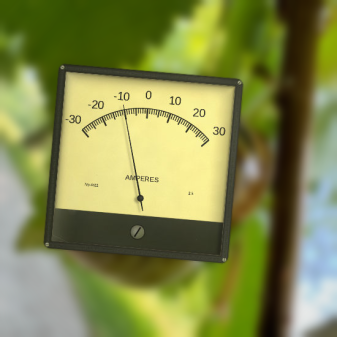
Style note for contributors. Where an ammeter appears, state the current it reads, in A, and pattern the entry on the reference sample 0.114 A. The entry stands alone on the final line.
-10 A
